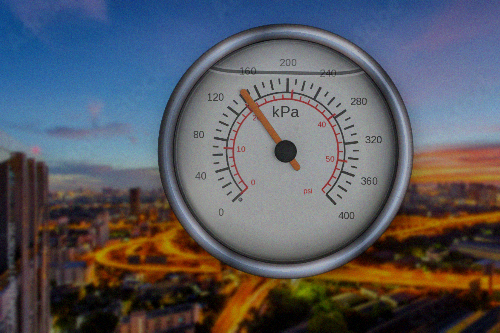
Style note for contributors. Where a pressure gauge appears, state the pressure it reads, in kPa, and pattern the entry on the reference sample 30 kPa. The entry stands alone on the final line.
145 kPa
